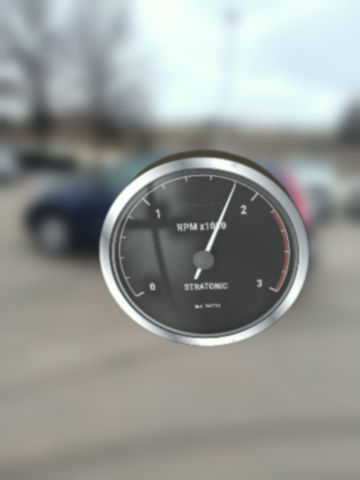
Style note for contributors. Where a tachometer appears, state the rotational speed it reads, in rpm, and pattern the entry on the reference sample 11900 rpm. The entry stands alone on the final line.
1800 rpm
